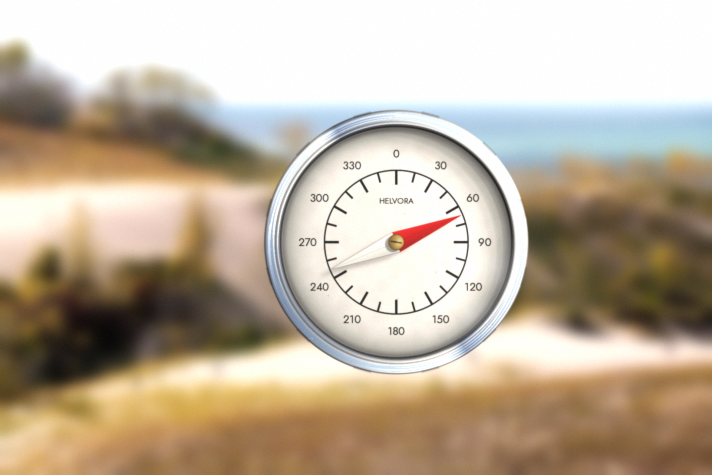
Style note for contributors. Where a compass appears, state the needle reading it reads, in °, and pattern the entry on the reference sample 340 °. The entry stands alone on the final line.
67.5 °
